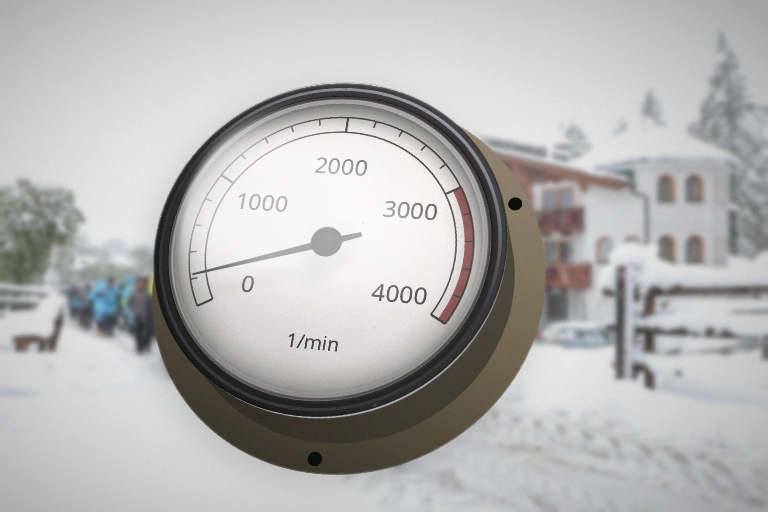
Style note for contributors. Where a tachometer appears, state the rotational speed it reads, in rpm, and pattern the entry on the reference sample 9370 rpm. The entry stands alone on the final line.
200 rpm
